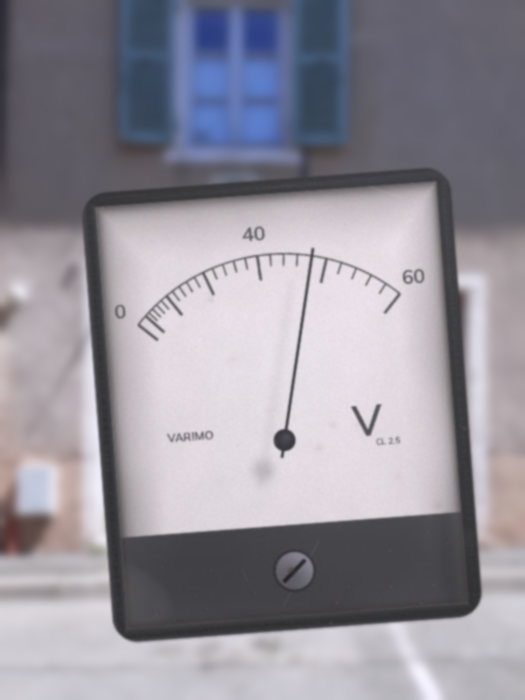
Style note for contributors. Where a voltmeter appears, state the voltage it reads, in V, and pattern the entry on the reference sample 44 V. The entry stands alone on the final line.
48 V
